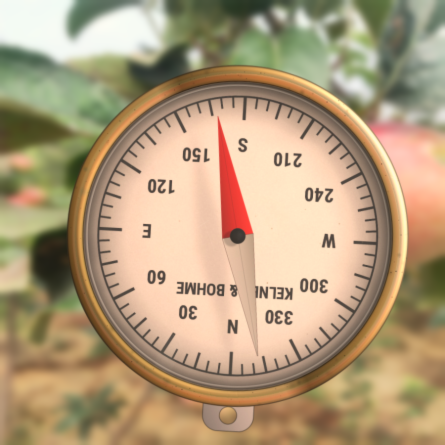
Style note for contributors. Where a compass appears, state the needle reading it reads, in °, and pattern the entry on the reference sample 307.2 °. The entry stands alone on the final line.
167.5 °
